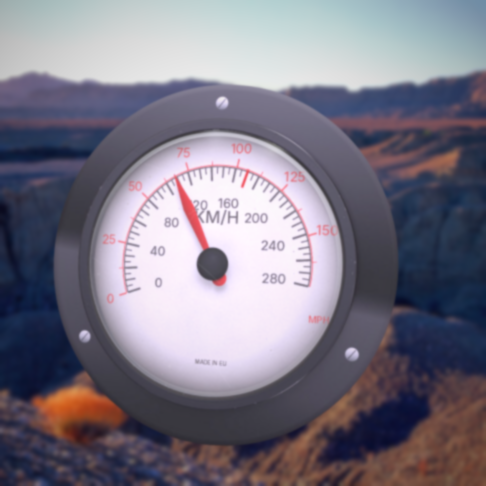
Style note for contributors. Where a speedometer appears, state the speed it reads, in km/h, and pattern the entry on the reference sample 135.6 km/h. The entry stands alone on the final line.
110 km/h
